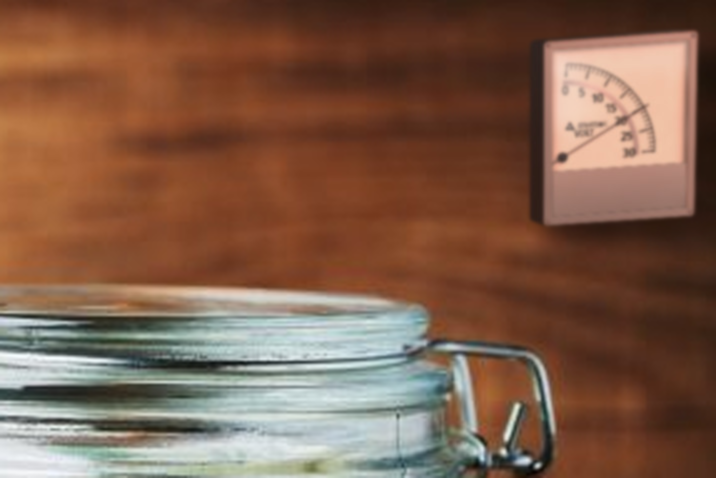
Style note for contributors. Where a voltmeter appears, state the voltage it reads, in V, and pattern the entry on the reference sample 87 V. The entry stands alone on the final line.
20 V
